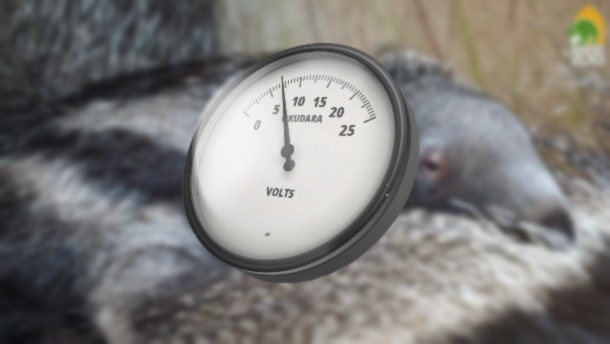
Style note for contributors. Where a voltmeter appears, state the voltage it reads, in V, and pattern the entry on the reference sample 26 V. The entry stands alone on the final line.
7.5 V
